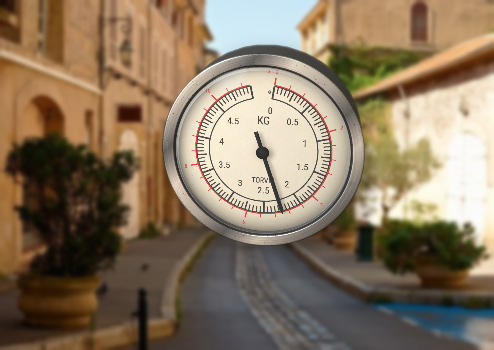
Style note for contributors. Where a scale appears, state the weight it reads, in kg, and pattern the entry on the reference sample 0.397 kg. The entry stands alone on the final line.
2.25 kg
